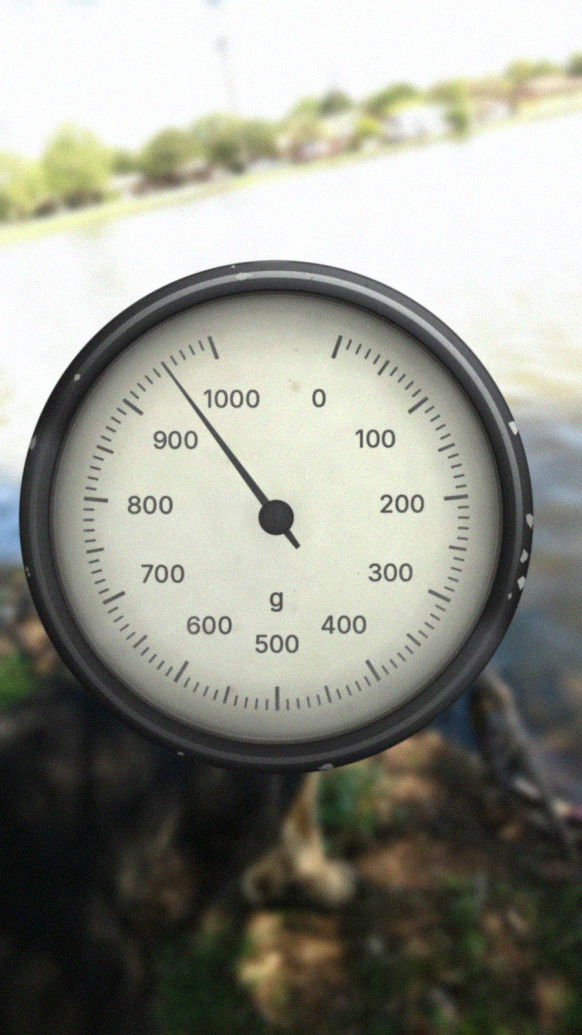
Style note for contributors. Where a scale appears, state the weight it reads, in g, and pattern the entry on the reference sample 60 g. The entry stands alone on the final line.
950 g
